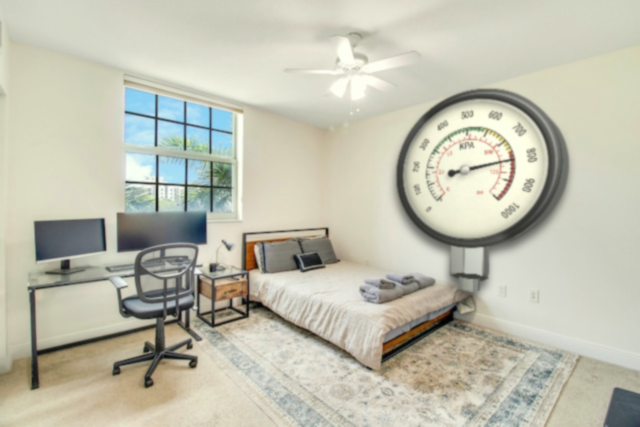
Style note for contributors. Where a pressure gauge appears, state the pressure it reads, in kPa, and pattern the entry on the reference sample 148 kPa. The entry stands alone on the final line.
800 kPa
